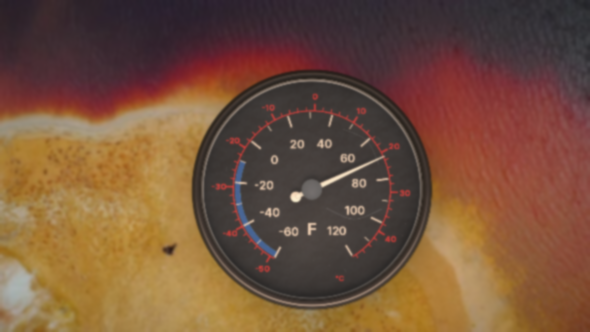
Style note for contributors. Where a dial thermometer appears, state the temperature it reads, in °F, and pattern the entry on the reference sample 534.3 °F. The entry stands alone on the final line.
70 °F
